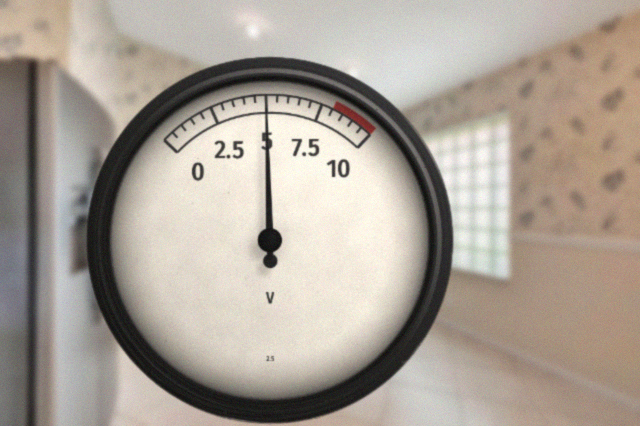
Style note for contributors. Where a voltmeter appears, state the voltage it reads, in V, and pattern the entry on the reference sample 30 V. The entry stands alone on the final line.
5 V
